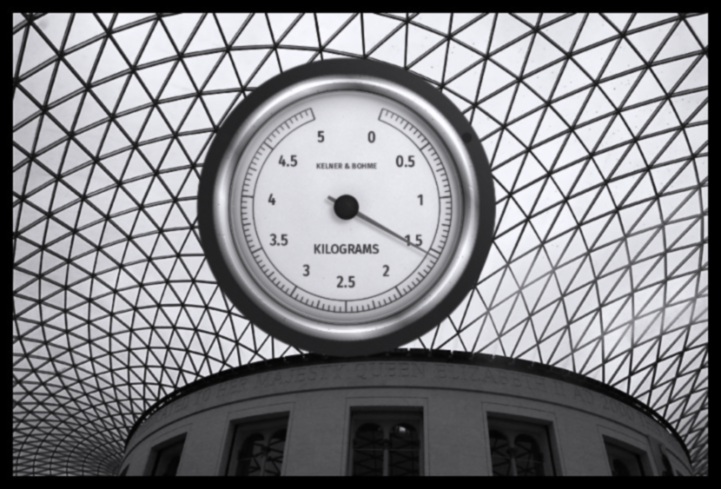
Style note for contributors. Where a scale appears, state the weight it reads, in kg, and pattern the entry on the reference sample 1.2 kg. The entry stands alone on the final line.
1.55 kg
